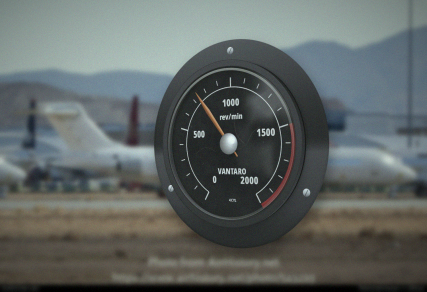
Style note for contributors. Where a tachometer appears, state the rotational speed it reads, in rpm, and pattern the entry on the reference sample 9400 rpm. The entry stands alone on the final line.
750 rpm
